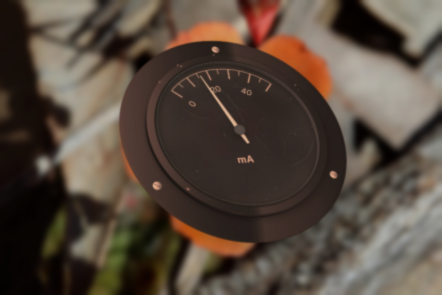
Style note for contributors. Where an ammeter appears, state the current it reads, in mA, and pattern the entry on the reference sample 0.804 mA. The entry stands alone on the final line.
15 mA
